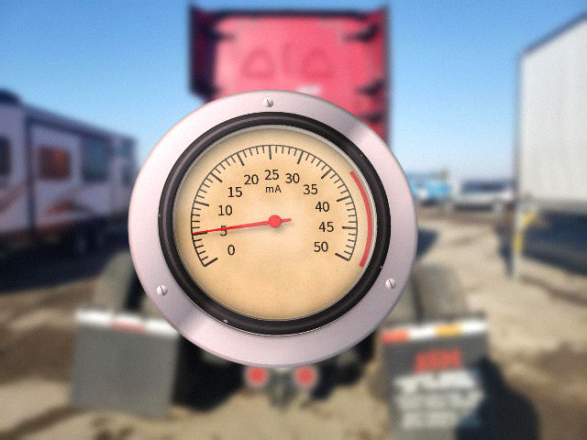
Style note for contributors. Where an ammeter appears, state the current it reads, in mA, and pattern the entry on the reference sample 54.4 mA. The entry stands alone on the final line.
5 mA
